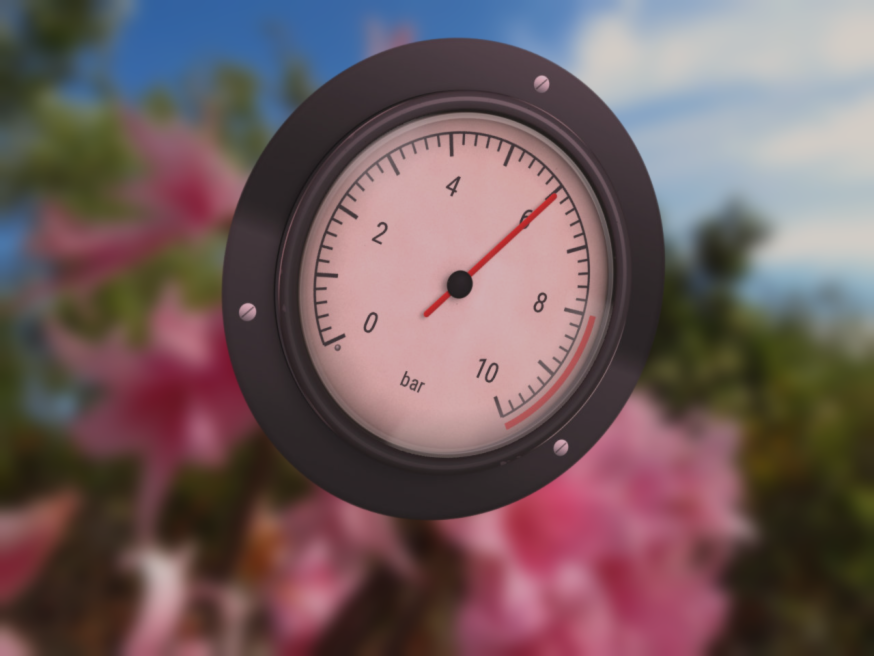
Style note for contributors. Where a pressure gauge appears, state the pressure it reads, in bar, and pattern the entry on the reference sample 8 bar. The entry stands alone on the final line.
6 bar
